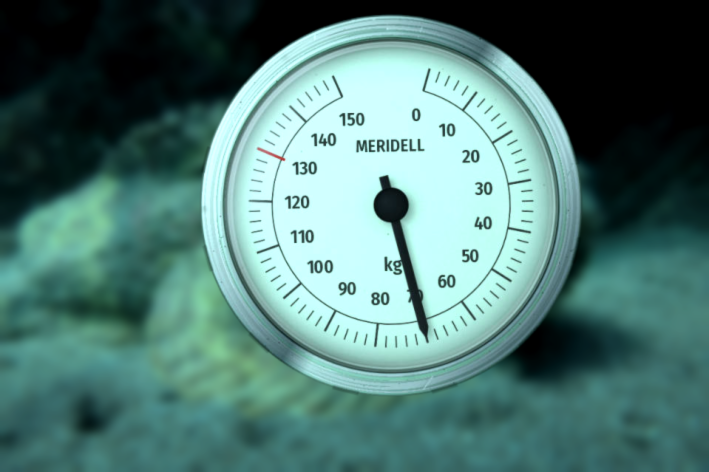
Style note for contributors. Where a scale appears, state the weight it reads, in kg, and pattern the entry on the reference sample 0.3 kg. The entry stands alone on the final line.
70 kg
